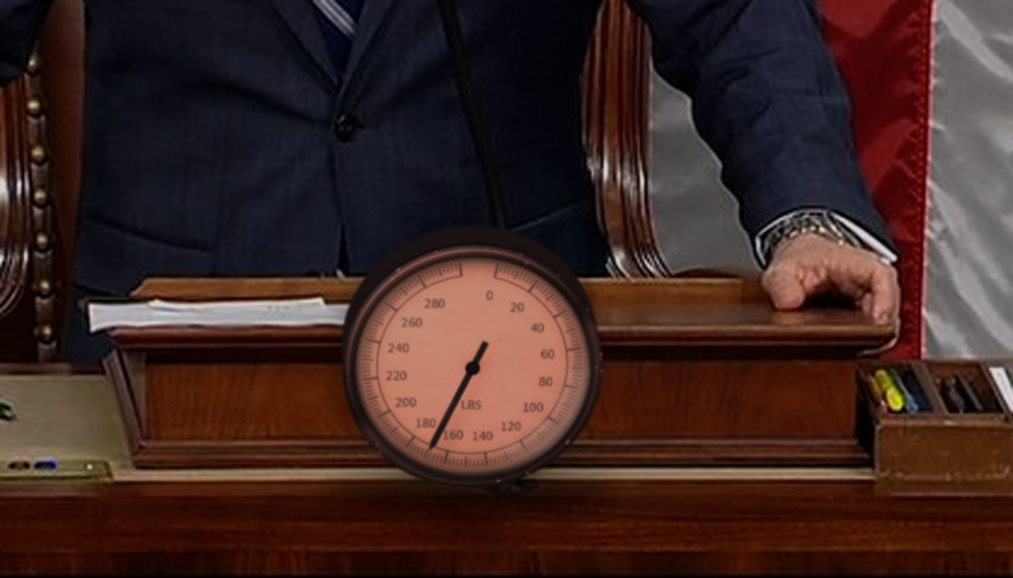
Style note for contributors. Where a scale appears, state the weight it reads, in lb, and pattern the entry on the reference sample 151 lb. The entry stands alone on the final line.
170 lb
